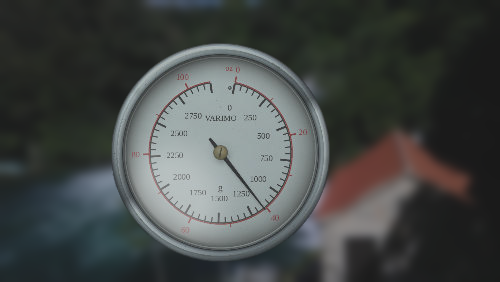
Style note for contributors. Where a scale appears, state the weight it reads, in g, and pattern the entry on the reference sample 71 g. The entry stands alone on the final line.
1150 g
